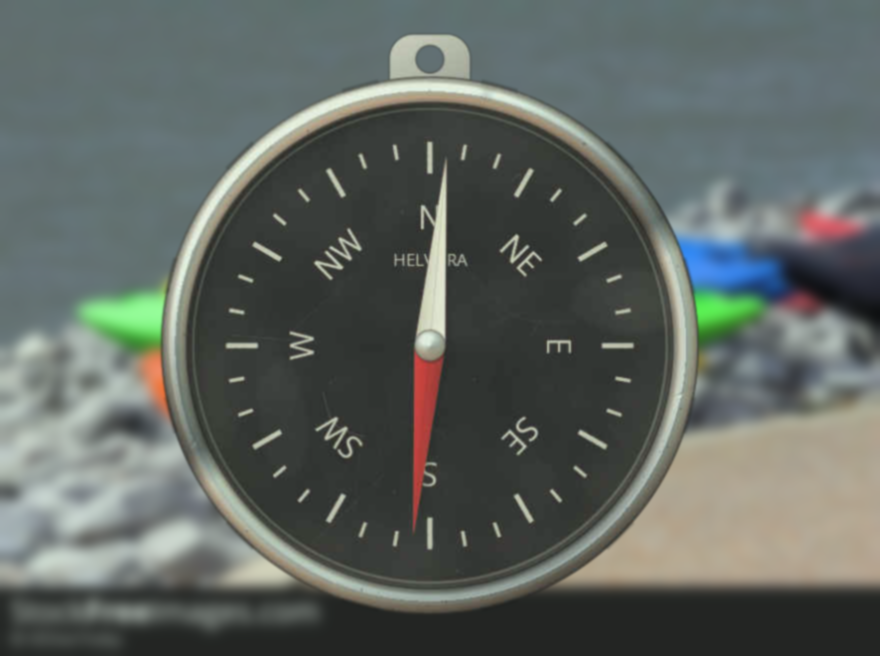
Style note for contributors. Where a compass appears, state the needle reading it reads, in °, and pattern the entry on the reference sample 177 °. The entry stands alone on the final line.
185 °
